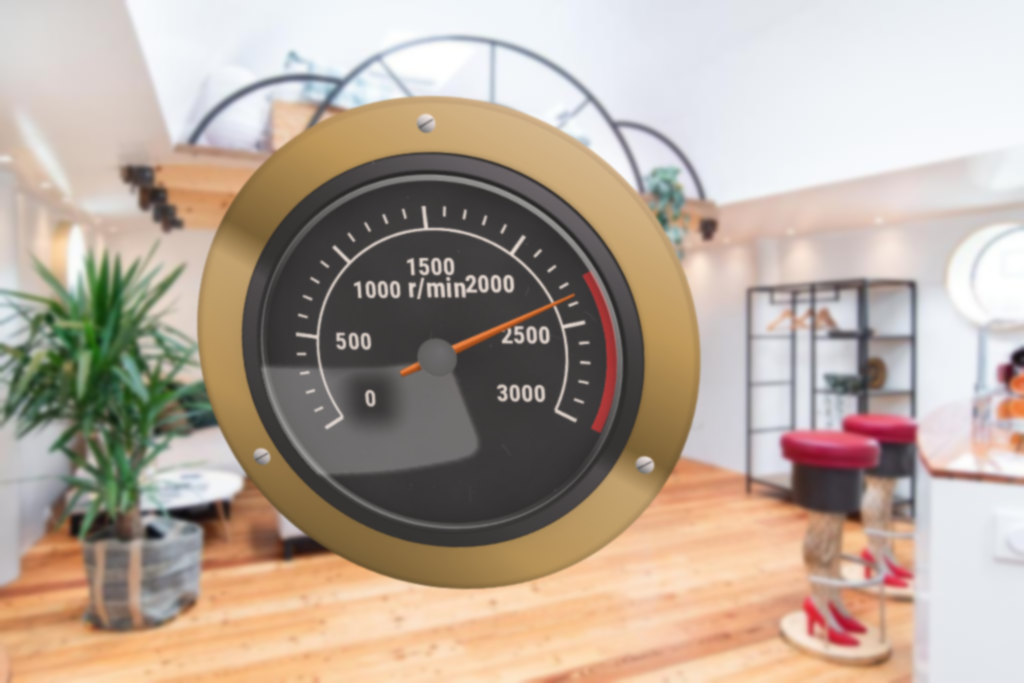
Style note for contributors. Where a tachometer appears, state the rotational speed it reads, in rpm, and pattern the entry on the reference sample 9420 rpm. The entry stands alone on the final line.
2350 rpm
